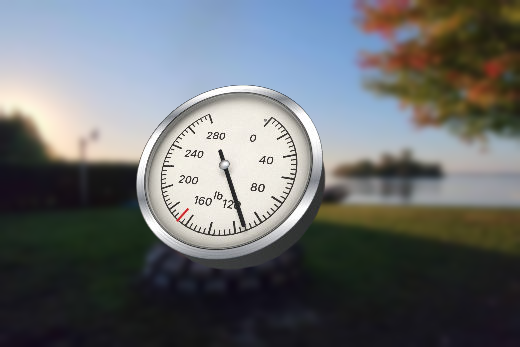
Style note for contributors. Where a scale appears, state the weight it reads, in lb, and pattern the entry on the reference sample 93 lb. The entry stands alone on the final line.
112 lb
